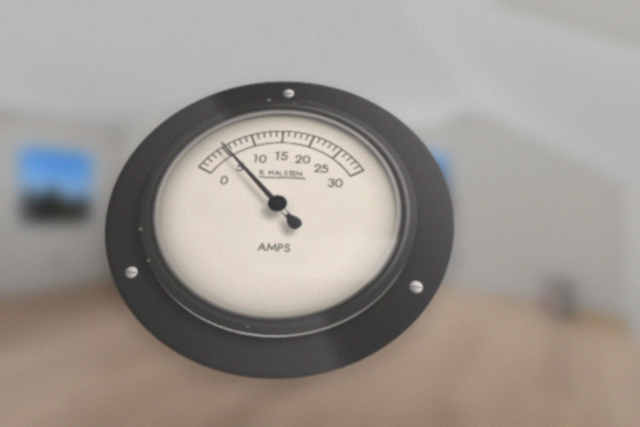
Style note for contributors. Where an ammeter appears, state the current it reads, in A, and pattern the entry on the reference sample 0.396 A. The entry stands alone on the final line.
5 A
